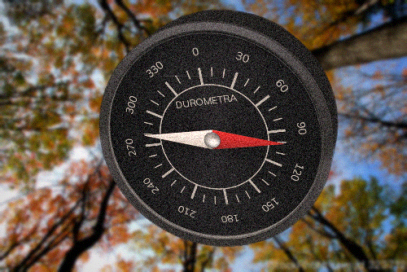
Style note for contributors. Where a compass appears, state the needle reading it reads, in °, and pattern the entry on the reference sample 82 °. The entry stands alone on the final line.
100 °
